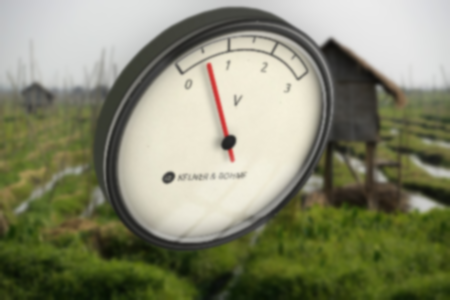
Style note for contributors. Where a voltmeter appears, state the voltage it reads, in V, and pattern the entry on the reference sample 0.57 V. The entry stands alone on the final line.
0.5 V
